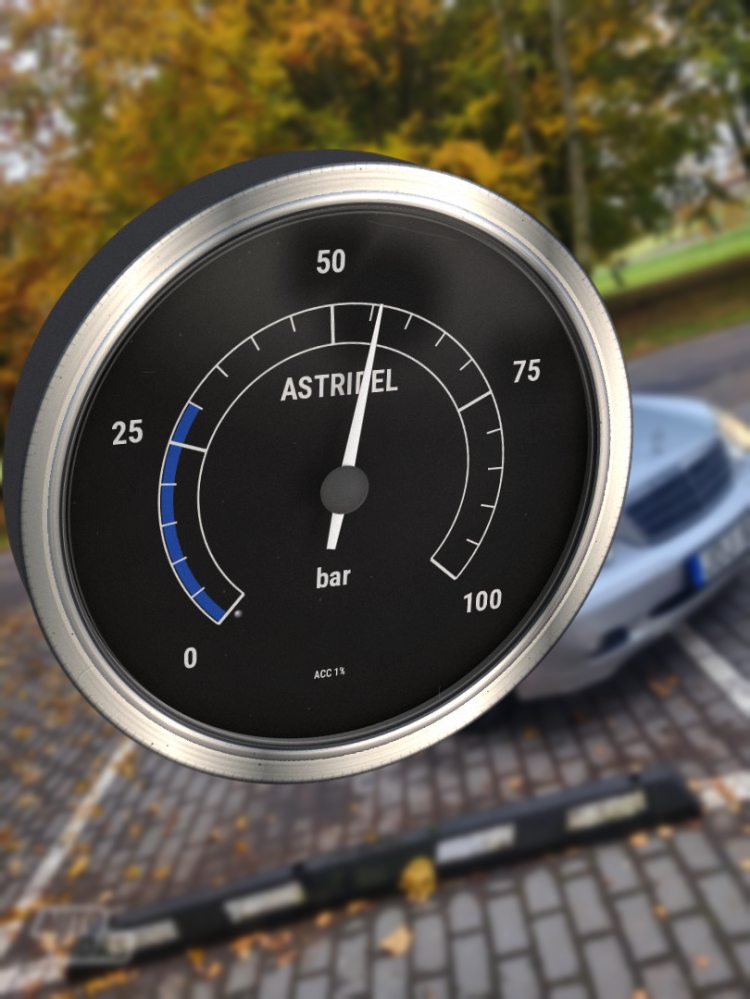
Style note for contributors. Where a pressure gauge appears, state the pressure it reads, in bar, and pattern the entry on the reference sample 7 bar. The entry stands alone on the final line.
55 bar
